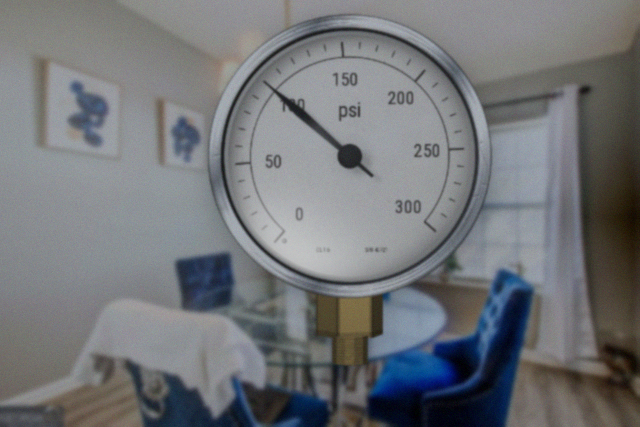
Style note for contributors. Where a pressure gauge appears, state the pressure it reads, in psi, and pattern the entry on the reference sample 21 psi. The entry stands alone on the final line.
100 psi
